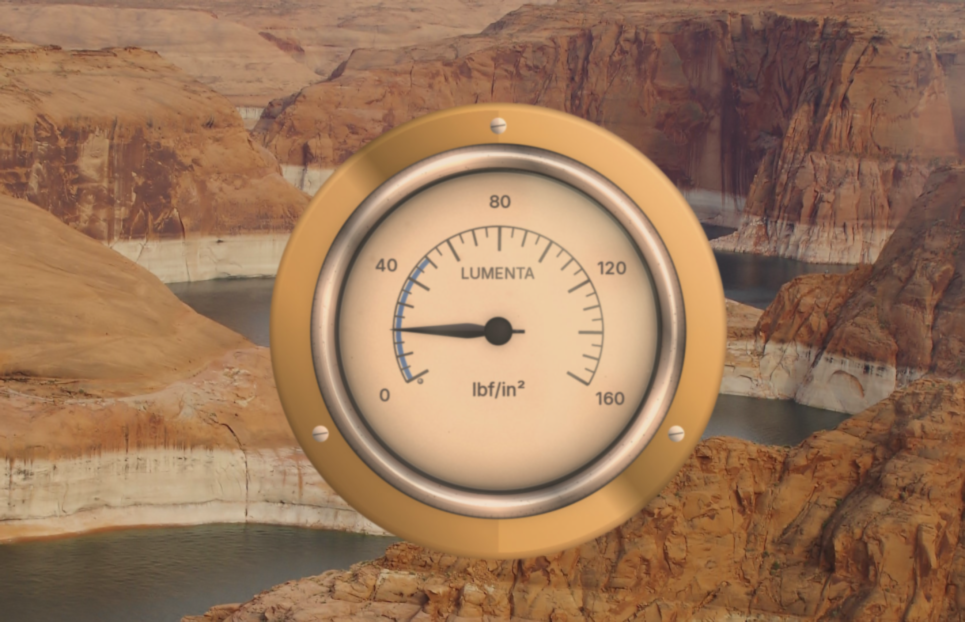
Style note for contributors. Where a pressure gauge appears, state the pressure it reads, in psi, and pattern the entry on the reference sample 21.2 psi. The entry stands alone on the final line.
20 psi
